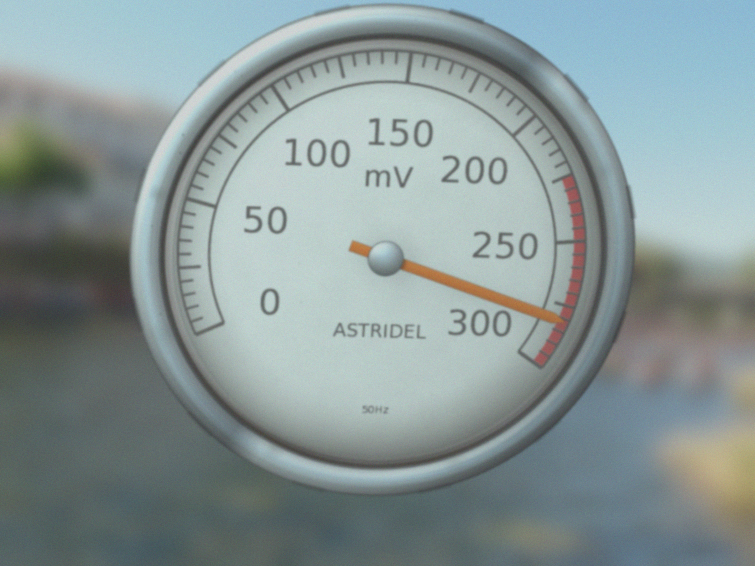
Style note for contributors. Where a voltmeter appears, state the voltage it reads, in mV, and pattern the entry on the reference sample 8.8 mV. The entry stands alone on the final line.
280 mV
